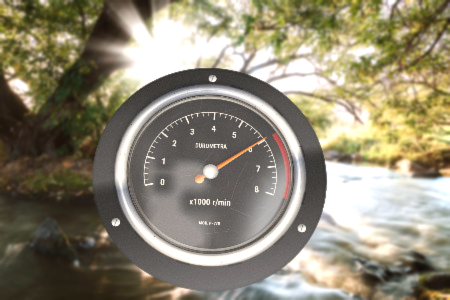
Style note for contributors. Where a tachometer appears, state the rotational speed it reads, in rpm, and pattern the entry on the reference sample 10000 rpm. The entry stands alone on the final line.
6000 rpm
